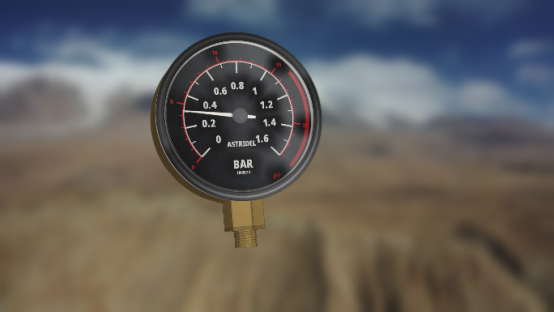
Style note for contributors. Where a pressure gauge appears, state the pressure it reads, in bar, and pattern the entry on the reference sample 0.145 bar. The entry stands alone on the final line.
0.3 bar
